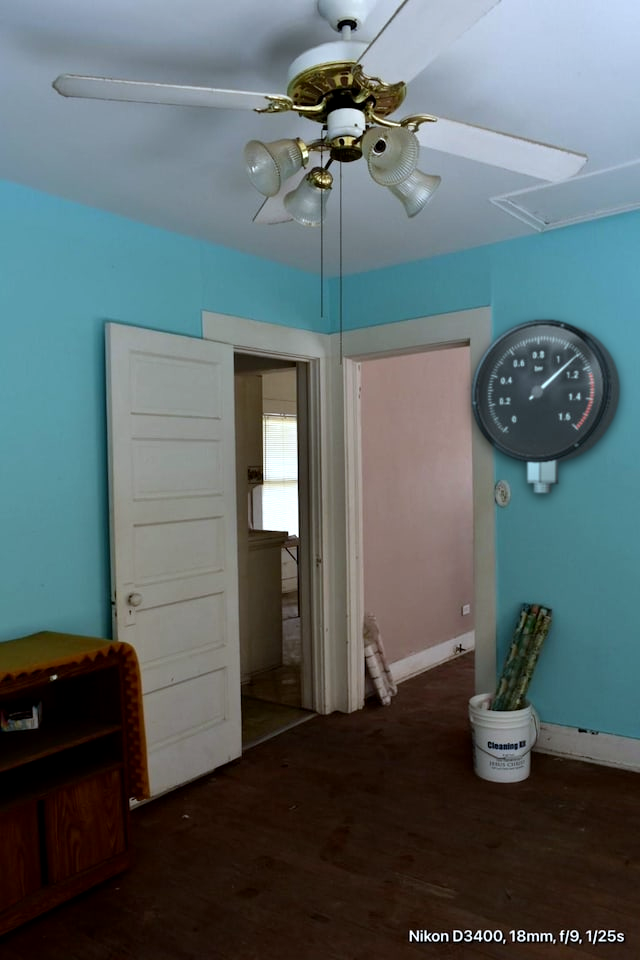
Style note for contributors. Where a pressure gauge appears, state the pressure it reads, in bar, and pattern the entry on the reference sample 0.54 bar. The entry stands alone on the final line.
1.1 bar
